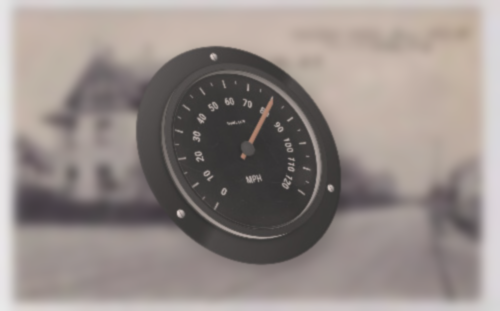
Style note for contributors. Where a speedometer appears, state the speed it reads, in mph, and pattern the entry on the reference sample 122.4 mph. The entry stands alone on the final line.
80 mph
